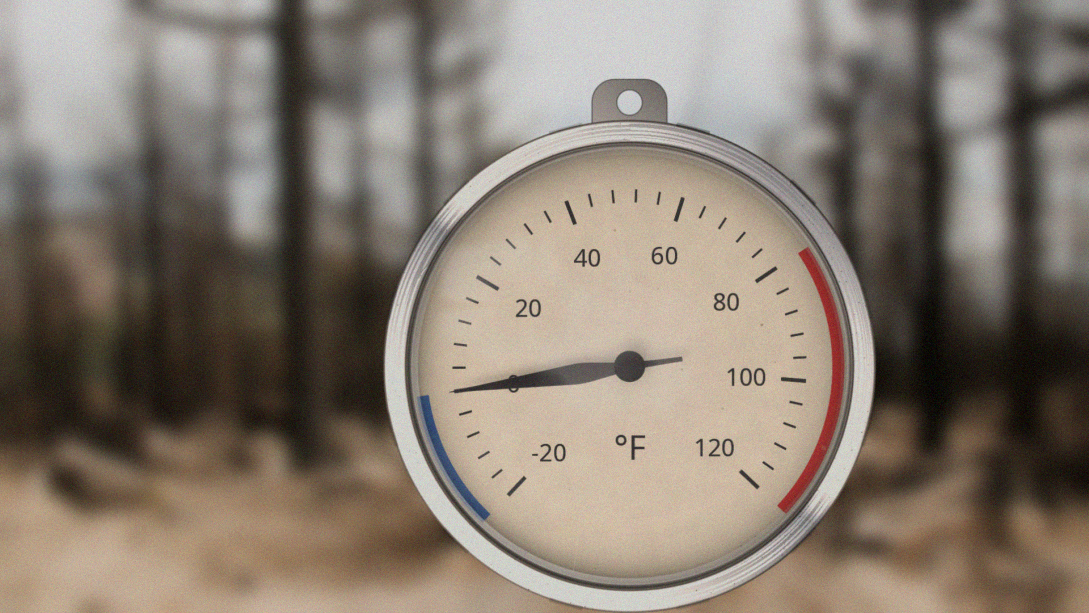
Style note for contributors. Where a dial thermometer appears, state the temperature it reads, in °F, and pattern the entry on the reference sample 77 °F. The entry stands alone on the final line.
0 °F
